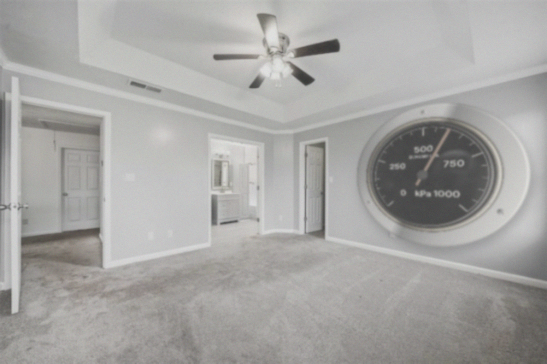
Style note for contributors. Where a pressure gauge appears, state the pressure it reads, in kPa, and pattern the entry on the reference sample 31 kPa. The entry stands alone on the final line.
600 kPa
